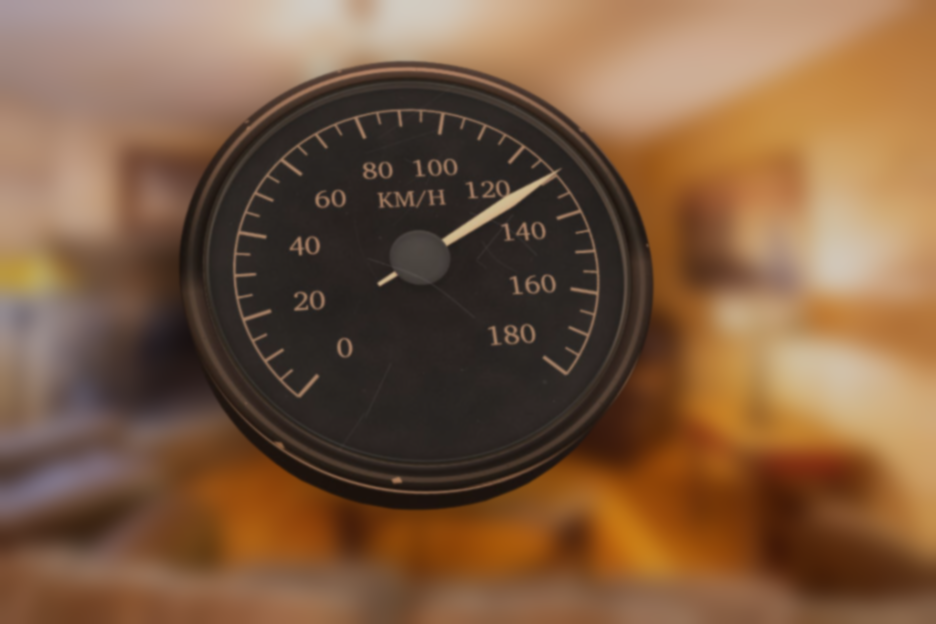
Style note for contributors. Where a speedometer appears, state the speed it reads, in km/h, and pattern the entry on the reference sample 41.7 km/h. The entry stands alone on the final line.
130 km/h
